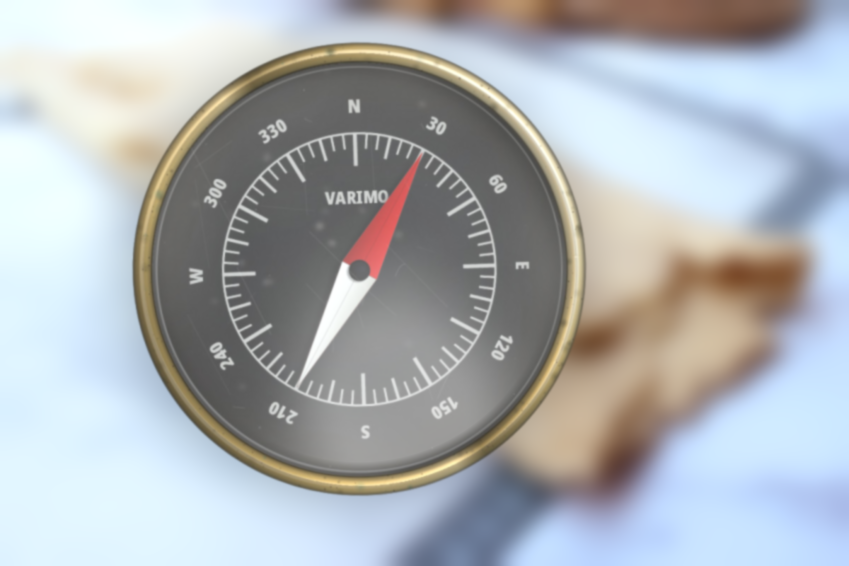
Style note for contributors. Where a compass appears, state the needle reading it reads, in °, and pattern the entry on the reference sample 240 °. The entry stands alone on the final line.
30 °
